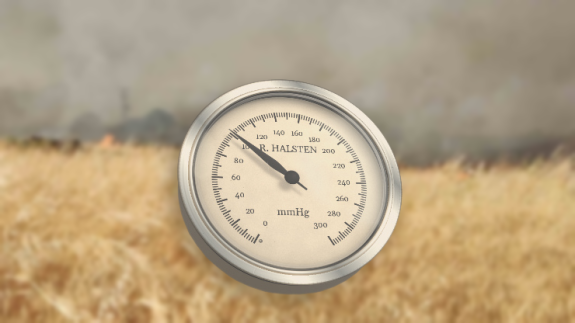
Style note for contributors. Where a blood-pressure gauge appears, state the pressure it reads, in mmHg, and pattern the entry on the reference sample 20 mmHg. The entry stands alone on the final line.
100 mmHg
